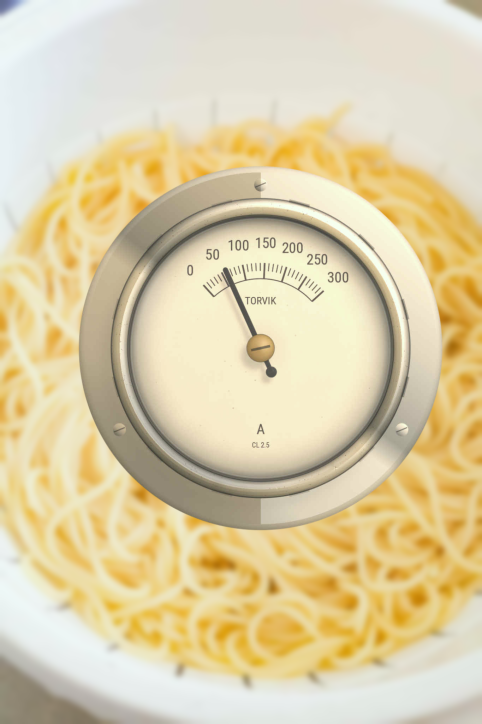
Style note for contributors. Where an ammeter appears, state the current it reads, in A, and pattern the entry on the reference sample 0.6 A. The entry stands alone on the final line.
60 A
